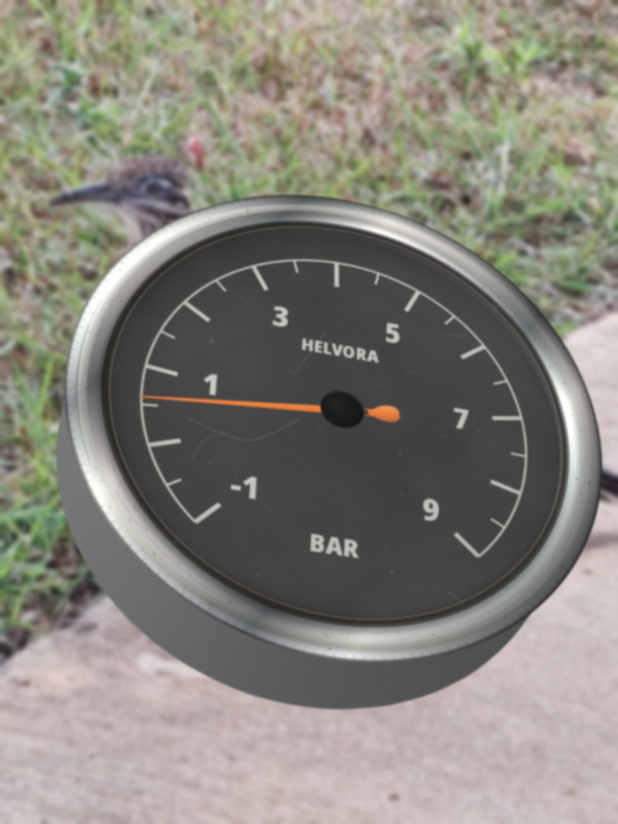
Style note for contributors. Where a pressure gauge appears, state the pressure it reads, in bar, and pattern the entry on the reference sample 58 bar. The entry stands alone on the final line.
0.5 bar
